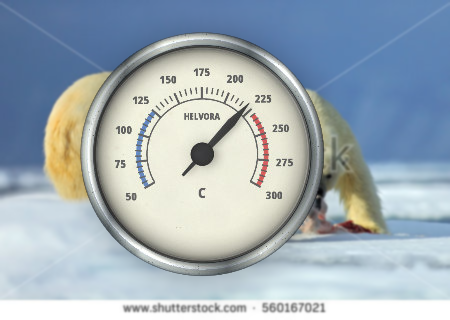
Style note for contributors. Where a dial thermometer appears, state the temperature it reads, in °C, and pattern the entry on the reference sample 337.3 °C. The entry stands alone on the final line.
220 °C
